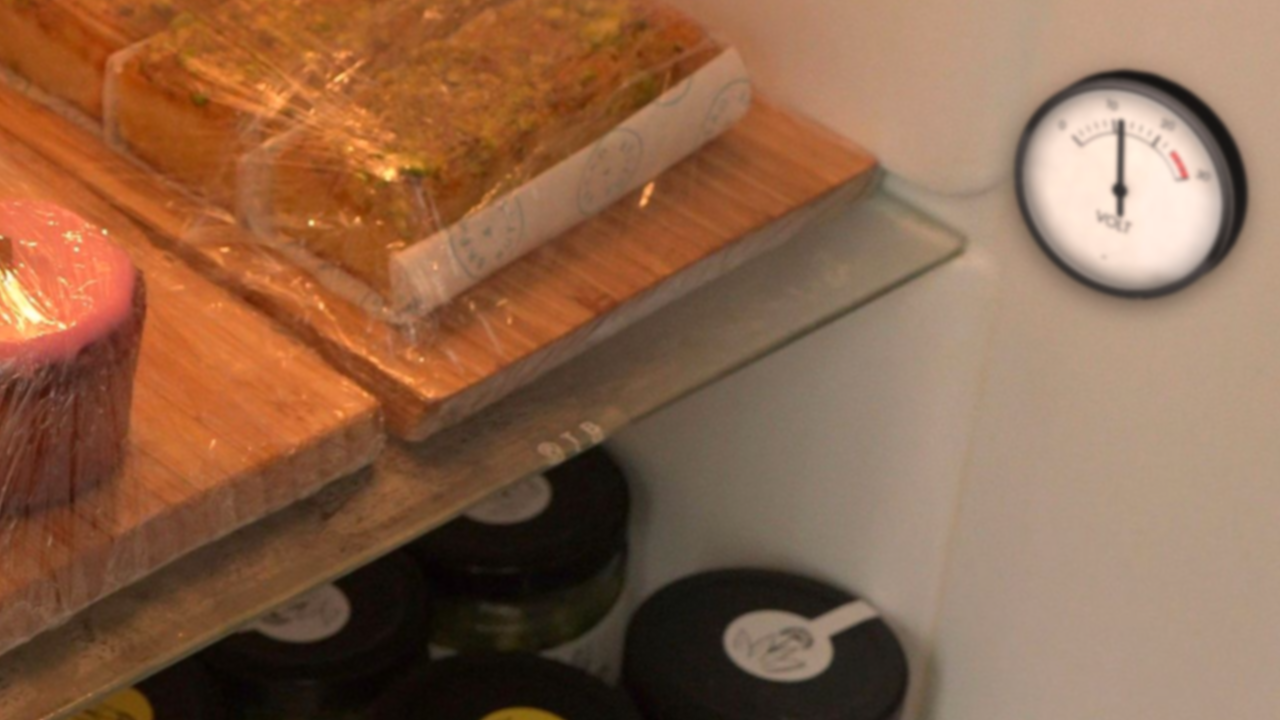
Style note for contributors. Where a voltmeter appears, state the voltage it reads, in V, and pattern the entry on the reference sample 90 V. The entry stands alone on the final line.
12 V
